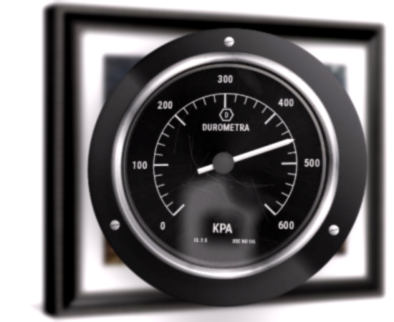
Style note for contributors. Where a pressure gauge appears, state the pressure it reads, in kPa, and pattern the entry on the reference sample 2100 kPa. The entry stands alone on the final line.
460 kPa
